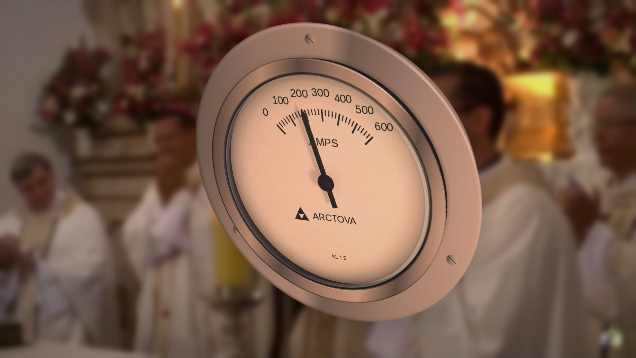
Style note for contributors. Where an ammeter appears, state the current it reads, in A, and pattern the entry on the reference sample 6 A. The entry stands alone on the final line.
200 A
